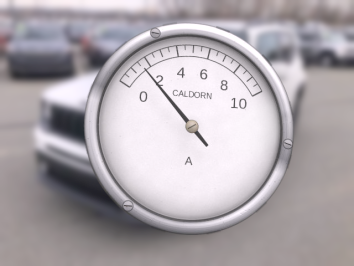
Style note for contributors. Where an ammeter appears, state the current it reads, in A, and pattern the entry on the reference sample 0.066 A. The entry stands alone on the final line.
1.5 A
